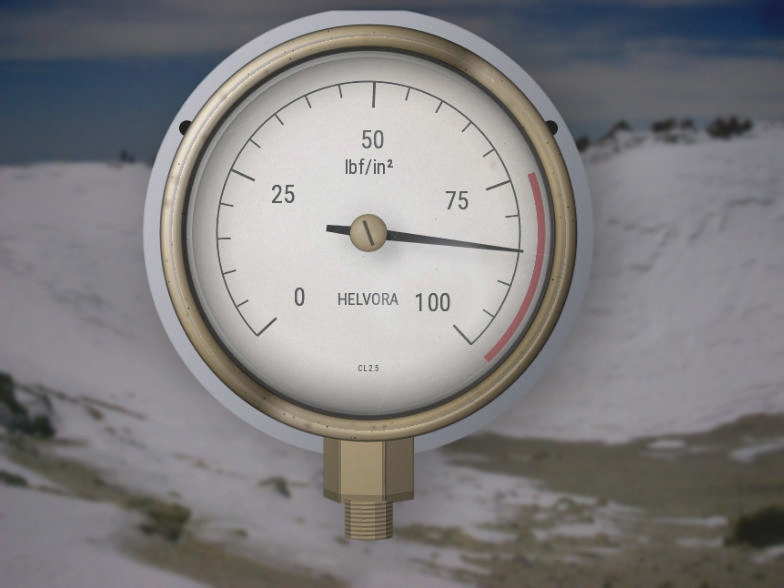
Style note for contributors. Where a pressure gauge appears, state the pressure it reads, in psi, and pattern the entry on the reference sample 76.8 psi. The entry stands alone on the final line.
85 psi
